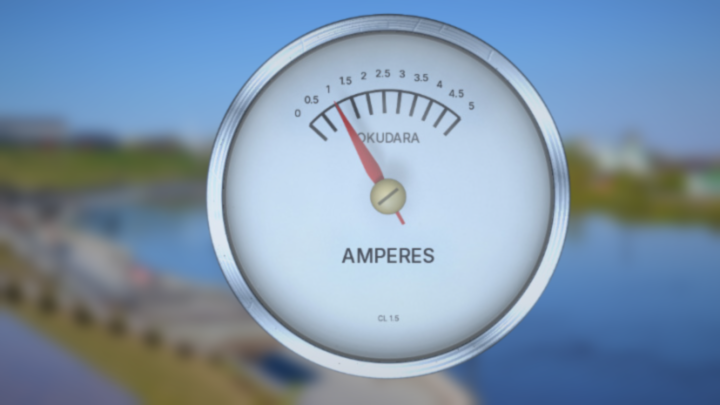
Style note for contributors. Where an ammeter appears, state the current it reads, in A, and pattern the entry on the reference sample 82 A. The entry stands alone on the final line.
1 A
